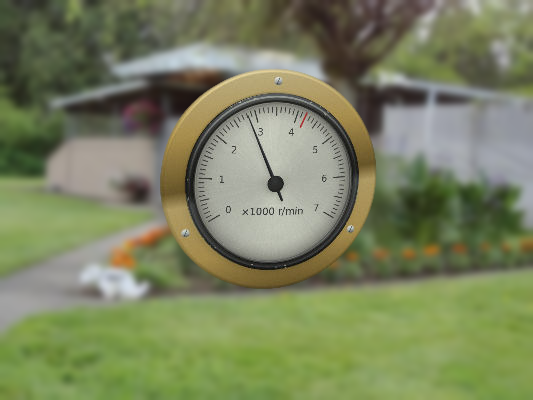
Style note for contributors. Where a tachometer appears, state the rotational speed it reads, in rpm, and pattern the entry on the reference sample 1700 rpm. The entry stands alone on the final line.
2800 rpm
